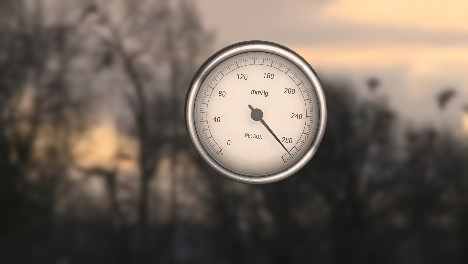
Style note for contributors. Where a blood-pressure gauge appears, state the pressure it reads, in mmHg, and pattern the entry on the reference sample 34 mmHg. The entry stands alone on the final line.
290 mmHg
